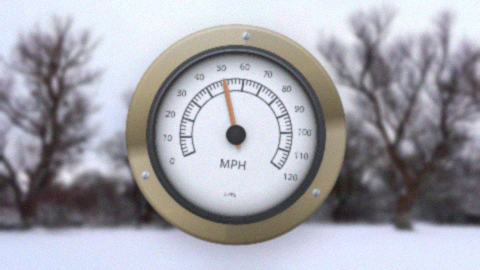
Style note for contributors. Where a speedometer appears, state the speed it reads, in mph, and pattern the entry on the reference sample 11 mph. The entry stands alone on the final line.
50 mph
